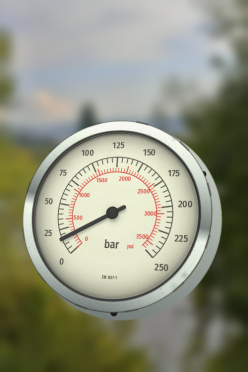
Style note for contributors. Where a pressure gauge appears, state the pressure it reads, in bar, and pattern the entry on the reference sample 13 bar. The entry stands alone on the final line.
15 bar
